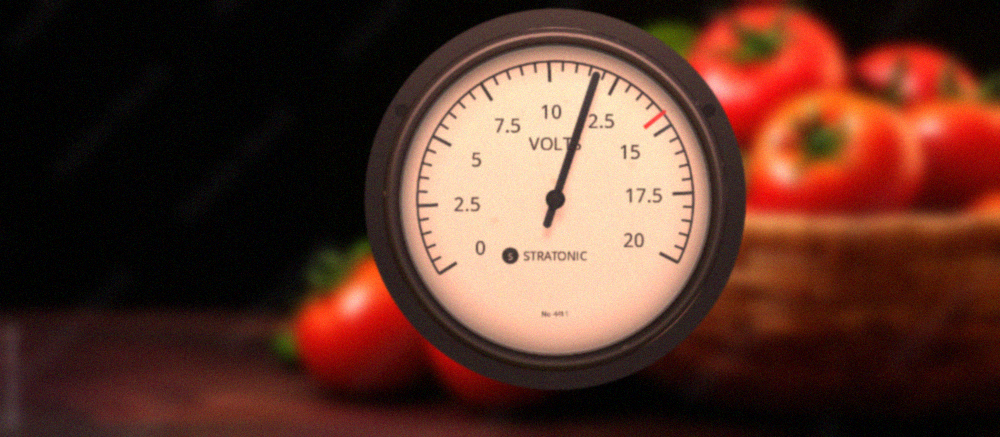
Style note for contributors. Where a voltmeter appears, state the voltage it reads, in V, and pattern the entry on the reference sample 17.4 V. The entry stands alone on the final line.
11.75 V
